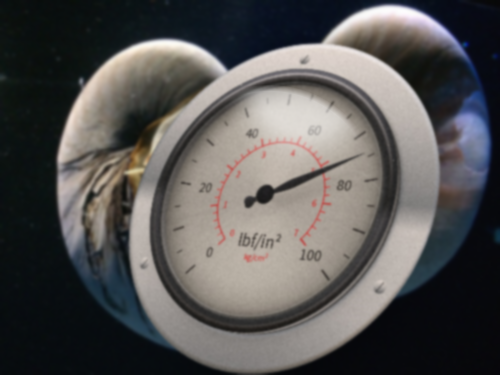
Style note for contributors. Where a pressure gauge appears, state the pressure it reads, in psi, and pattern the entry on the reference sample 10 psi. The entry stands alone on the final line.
75 psi
